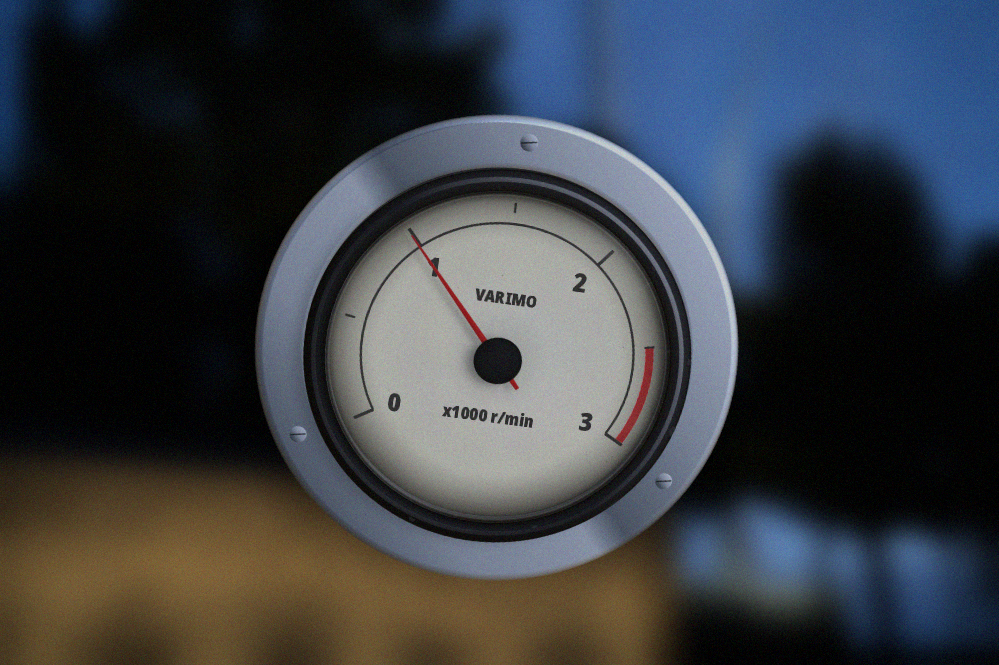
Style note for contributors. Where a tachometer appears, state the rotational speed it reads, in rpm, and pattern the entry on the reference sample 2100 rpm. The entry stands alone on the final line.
1000 rpm
